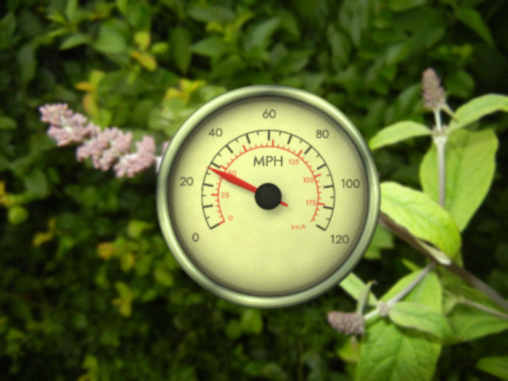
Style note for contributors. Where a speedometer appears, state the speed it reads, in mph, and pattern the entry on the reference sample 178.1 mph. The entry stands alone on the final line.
27.5 mph
